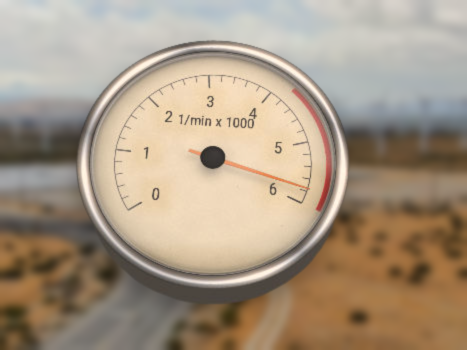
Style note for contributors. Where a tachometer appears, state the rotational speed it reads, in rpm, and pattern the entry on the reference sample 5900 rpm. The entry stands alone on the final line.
5800 rpm
